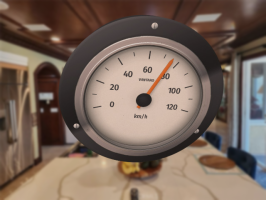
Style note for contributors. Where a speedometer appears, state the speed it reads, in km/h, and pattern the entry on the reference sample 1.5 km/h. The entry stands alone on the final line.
75 km/h
